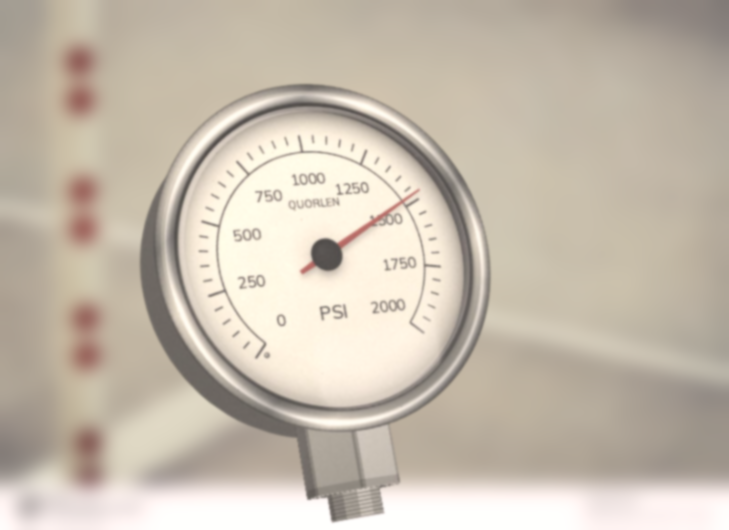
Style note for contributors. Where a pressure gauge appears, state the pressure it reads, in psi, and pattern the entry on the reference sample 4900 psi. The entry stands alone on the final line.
1475 psi
